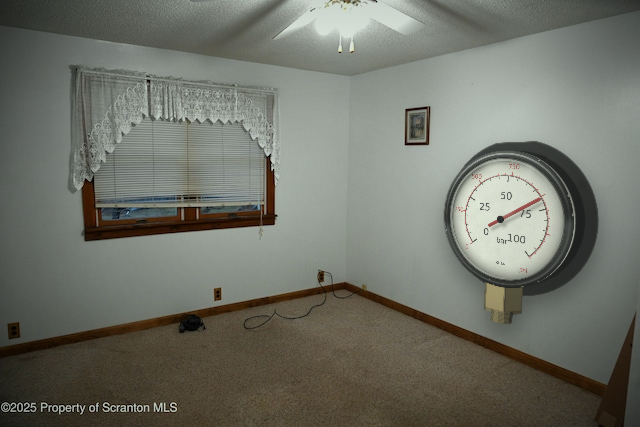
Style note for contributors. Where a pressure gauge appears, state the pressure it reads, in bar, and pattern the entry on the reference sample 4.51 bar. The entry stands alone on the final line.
70 bar
